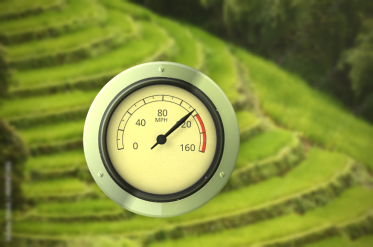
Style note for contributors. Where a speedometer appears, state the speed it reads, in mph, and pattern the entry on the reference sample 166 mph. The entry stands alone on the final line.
115 mph
